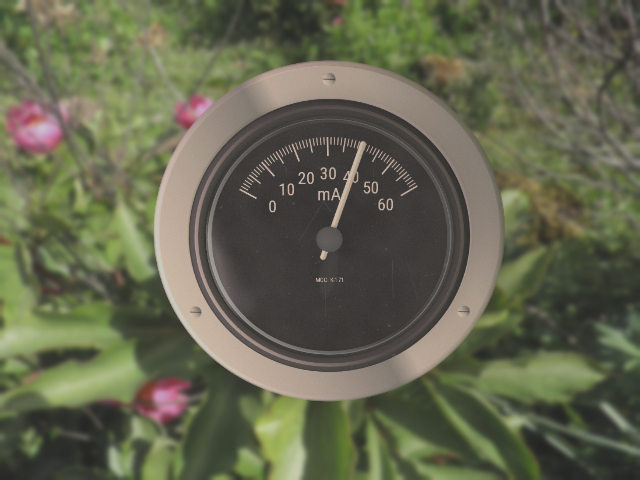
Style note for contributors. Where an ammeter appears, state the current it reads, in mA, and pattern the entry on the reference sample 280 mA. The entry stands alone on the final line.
40 mA
